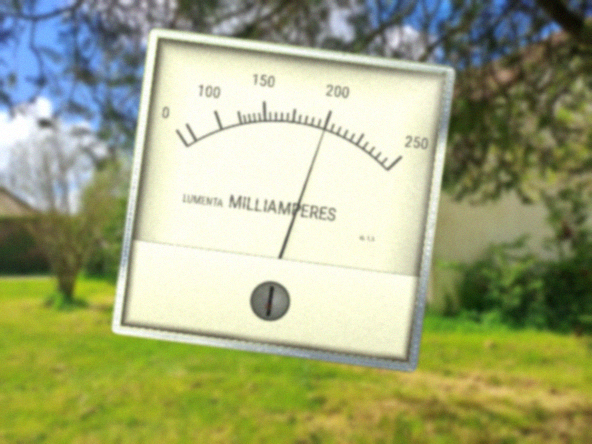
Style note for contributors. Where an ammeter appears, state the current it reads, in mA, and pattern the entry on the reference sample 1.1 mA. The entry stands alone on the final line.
200 mA
